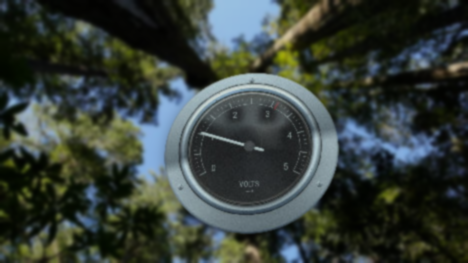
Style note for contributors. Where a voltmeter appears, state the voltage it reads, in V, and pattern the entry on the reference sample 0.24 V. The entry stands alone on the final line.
1 V
